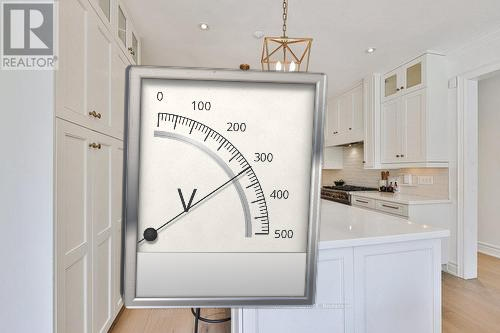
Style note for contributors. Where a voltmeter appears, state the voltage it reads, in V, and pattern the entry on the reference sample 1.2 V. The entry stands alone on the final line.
300 V
